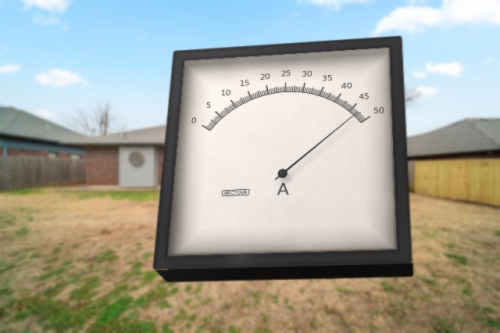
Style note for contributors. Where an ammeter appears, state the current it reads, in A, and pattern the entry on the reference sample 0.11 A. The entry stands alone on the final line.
47.5 A
